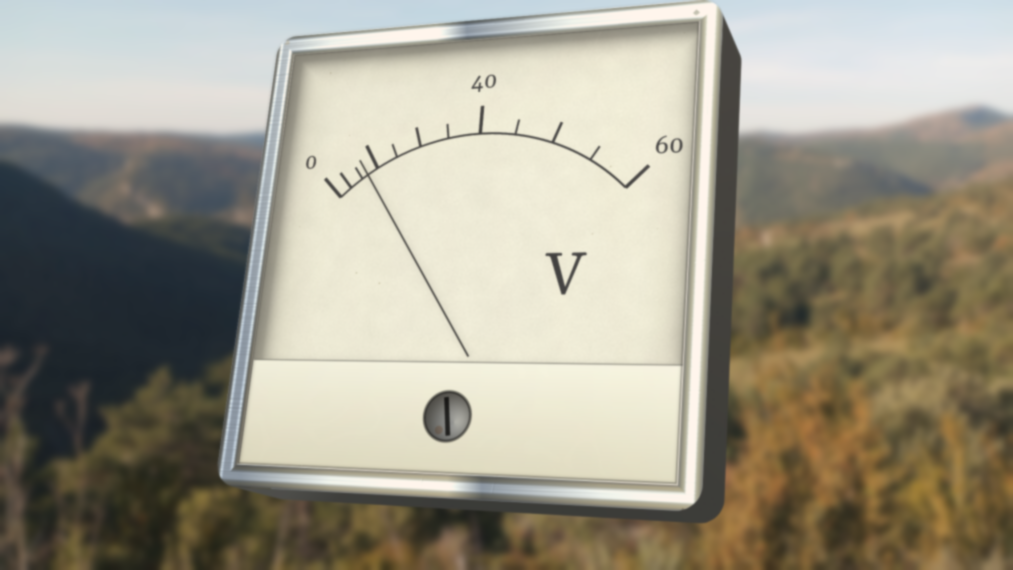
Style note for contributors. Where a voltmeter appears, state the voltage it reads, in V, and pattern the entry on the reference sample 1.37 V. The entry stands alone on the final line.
17.5 V
